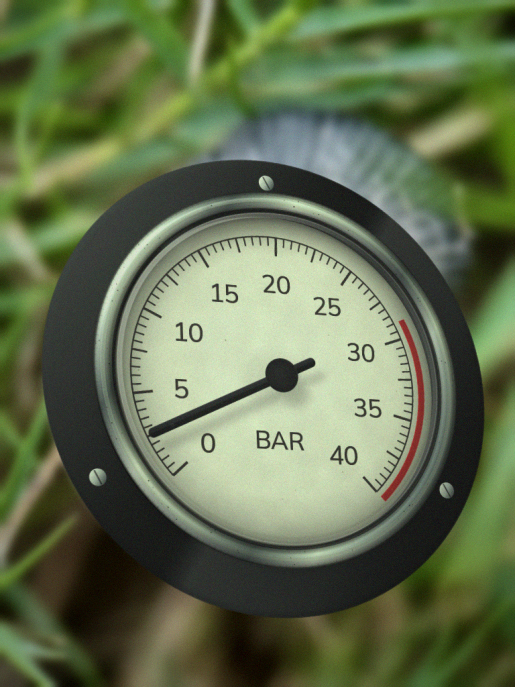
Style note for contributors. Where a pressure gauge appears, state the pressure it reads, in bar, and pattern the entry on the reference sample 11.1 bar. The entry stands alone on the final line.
2.5 bar
